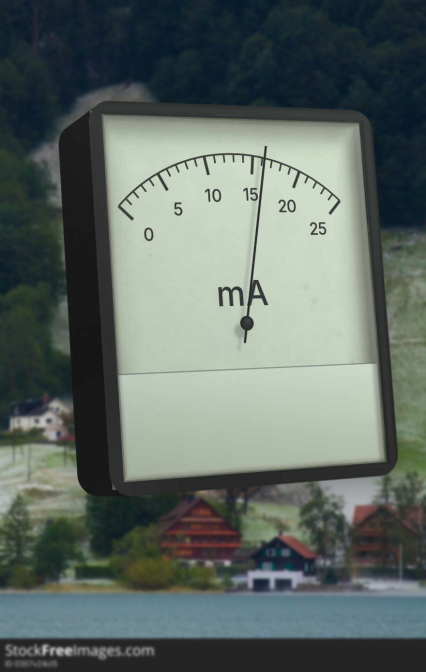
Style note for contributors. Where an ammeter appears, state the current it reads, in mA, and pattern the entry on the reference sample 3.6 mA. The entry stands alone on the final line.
16 mA
